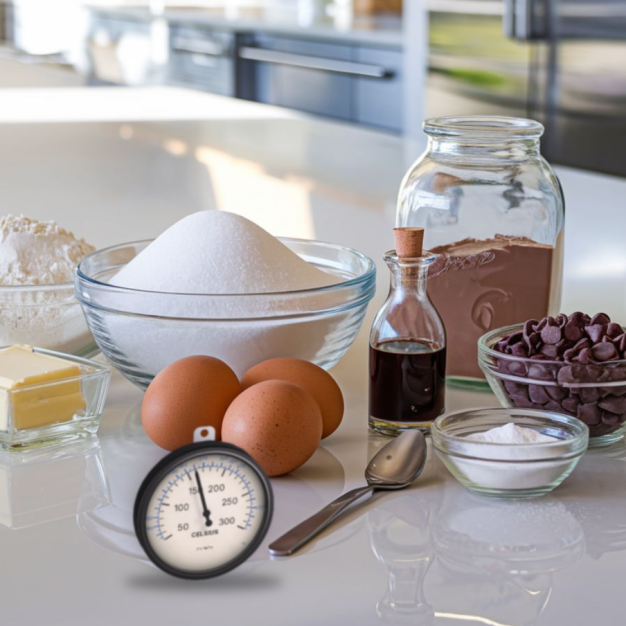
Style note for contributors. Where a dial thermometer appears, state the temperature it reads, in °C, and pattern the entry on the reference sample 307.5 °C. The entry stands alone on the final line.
160 °C
